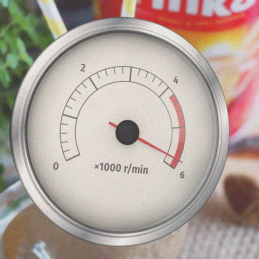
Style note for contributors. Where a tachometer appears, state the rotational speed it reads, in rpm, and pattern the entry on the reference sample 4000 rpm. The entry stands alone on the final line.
5800 rpm
